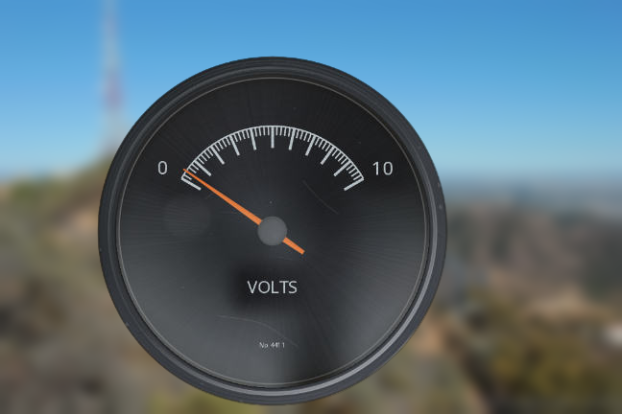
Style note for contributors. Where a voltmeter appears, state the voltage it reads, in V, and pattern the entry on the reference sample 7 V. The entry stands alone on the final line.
0.4 V
